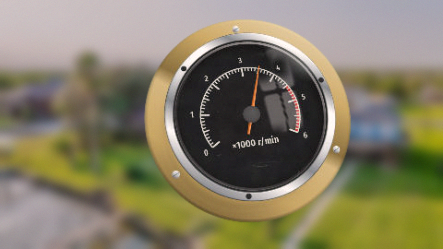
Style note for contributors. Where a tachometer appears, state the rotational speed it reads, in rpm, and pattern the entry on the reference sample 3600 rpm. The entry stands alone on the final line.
3500 rpm
